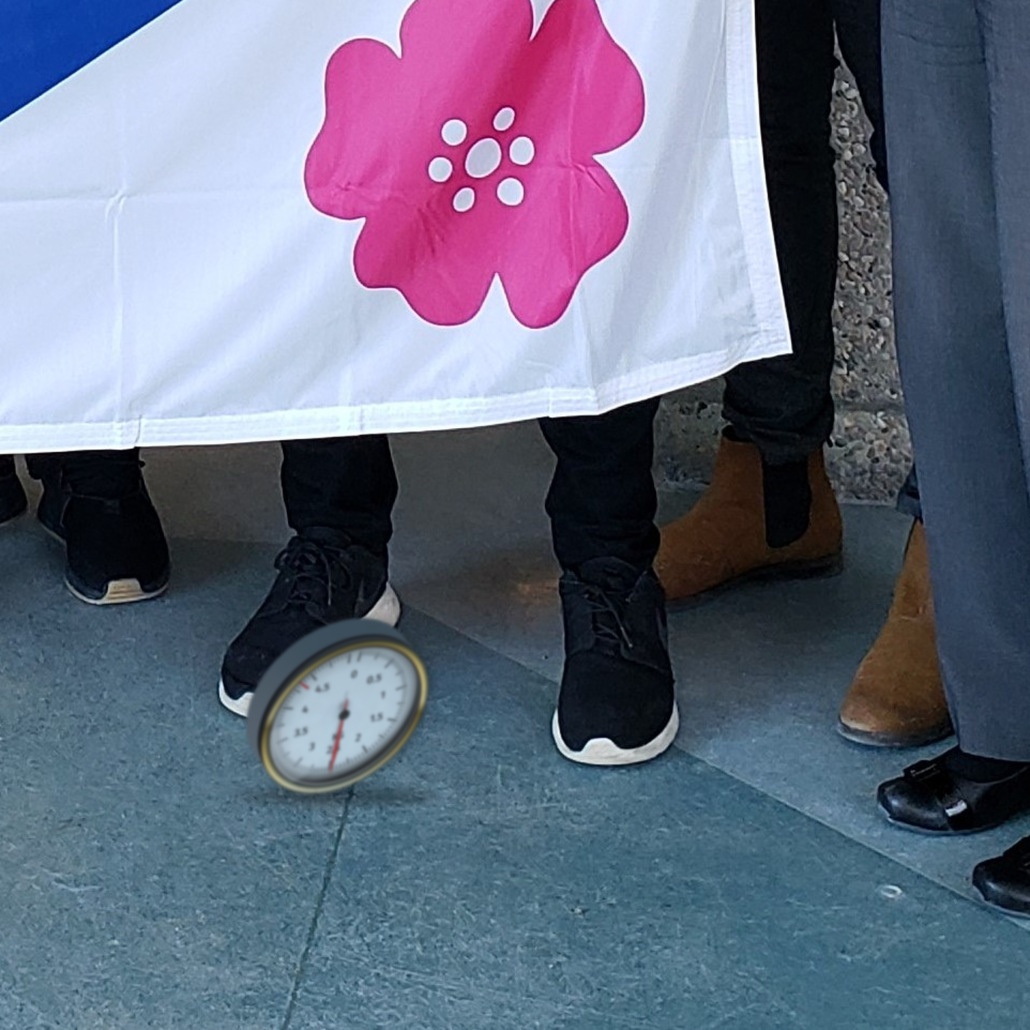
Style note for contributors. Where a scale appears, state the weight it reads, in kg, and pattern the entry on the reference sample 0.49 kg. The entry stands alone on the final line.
2.5 kg
